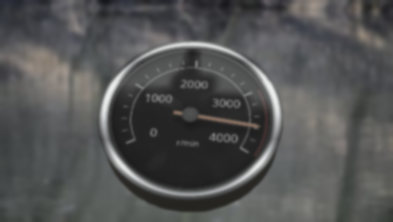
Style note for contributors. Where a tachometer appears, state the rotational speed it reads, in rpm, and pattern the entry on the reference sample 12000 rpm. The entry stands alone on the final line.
3600 rpm
